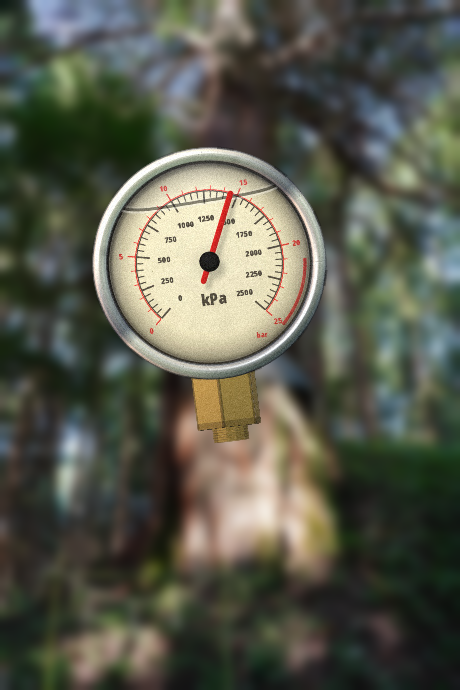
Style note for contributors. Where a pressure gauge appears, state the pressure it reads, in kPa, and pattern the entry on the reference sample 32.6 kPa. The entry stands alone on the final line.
1450 kPa
